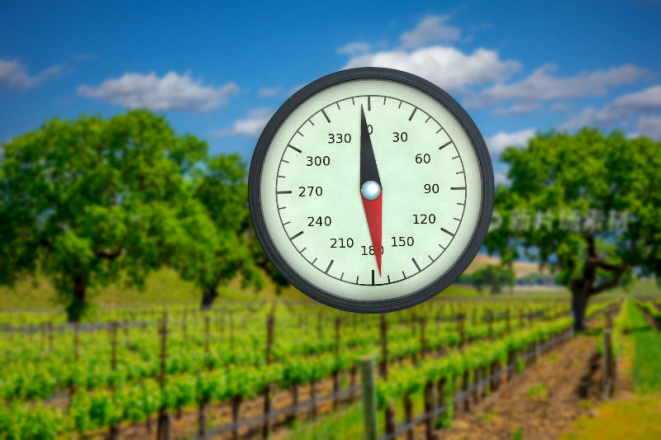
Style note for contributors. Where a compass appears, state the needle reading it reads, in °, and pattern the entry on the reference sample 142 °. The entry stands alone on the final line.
175 °
